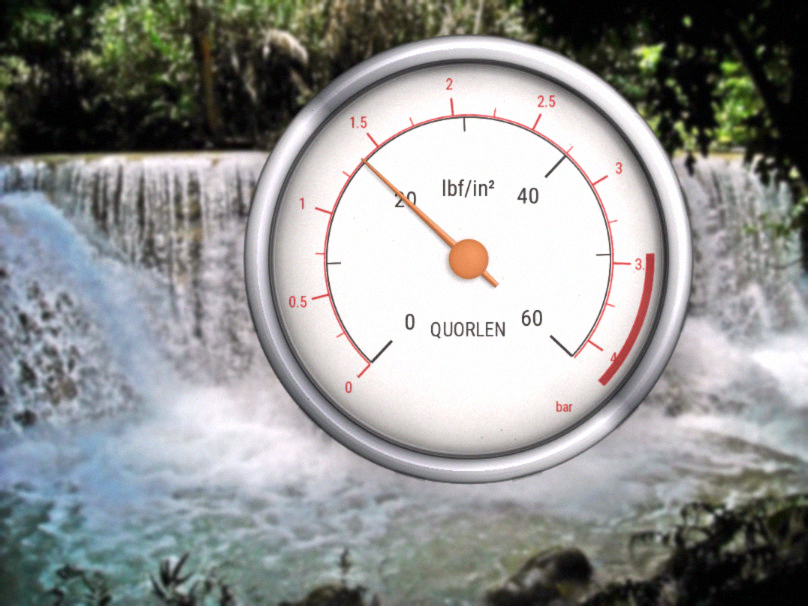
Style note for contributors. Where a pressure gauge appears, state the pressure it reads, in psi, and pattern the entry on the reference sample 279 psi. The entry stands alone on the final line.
20 psi
